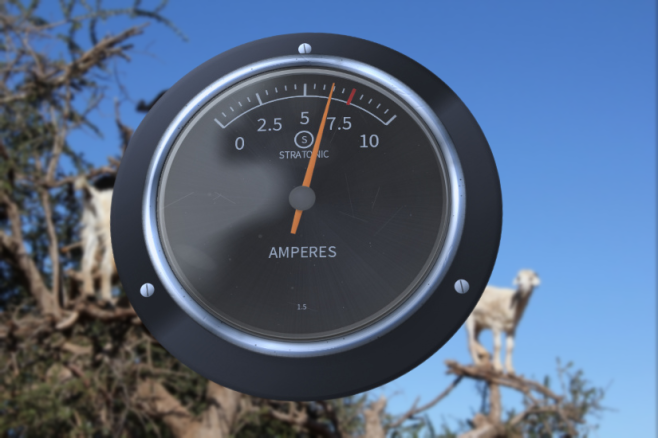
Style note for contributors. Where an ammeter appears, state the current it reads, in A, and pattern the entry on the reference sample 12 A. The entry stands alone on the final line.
6.5 A
